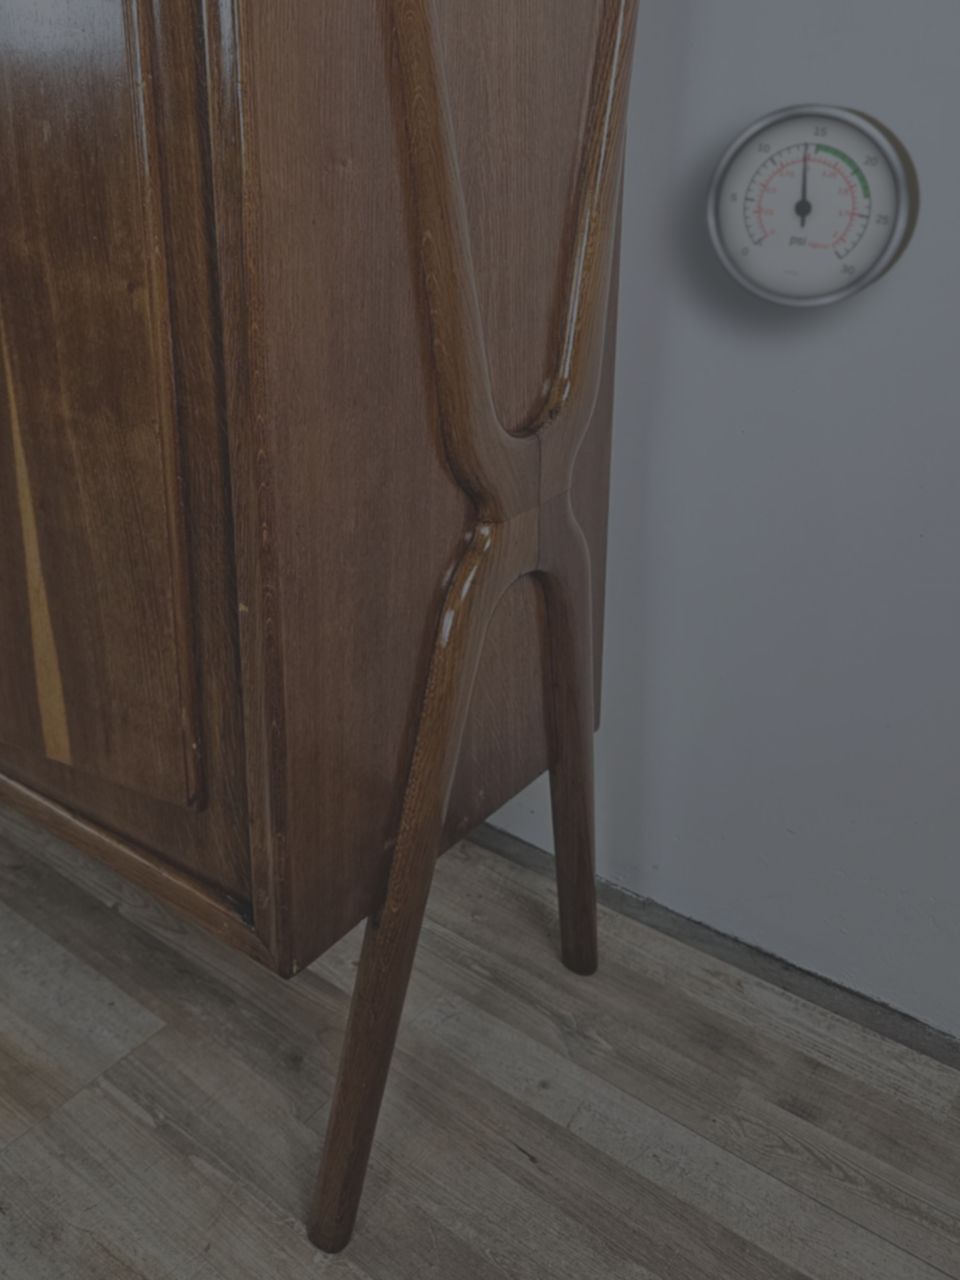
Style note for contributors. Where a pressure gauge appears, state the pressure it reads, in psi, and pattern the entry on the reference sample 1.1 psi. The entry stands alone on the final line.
14 psi
